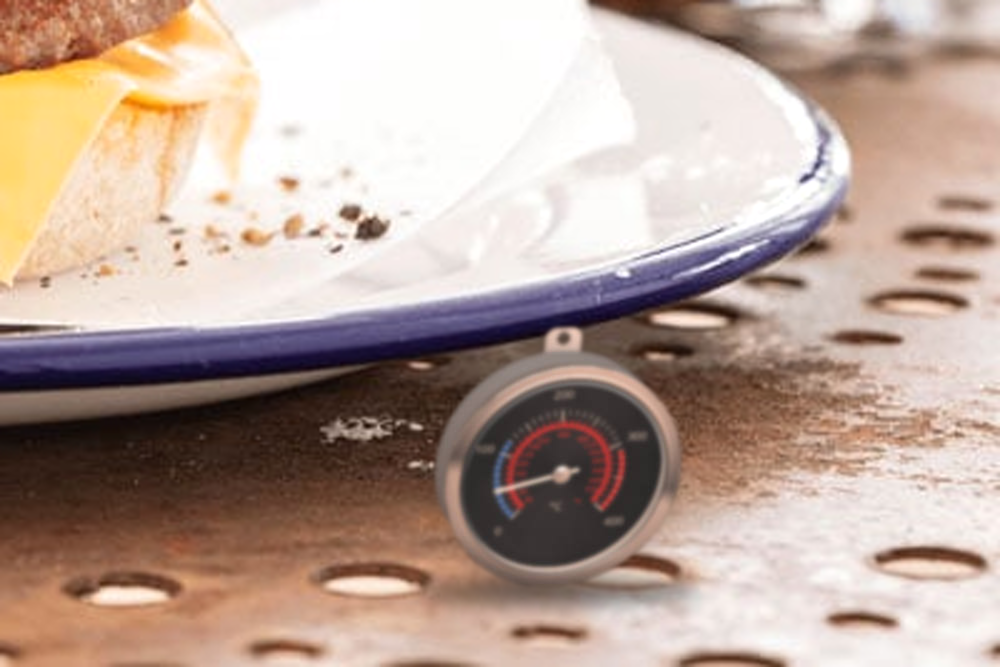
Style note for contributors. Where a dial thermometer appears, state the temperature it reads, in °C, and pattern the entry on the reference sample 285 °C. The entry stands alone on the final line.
50 °C
